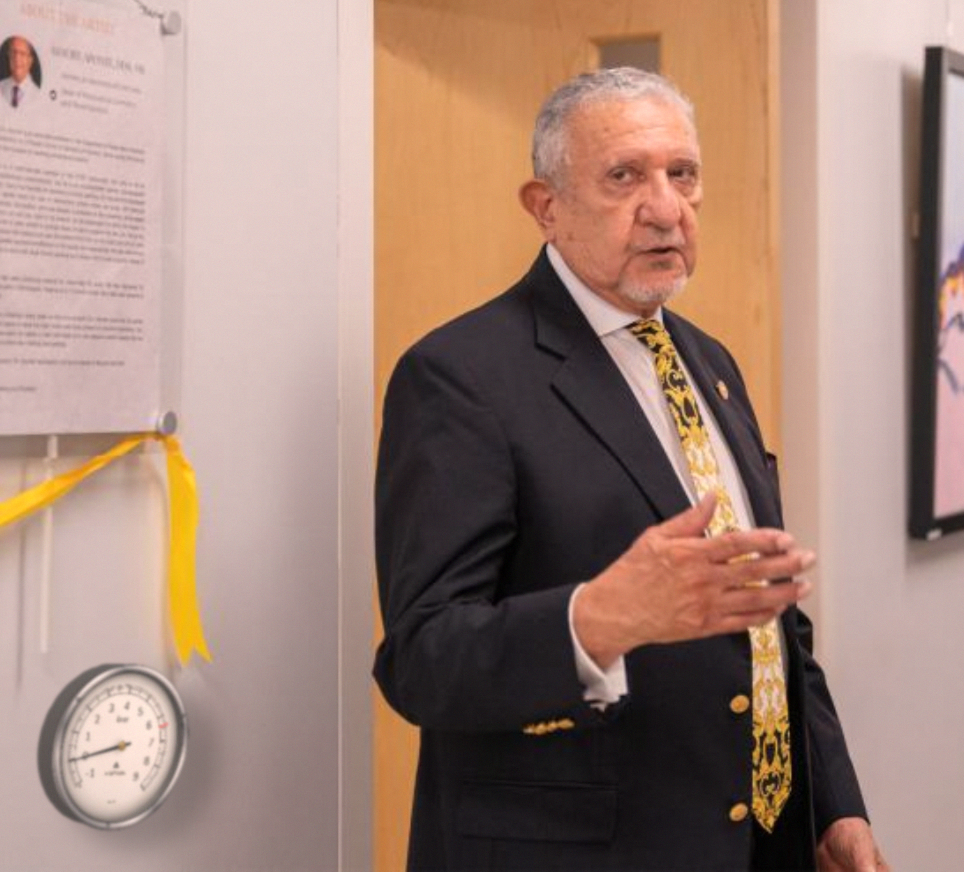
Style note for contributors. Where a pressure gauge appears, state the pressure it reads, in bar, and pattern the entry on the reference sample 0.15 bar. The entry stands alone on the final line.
0 bar
